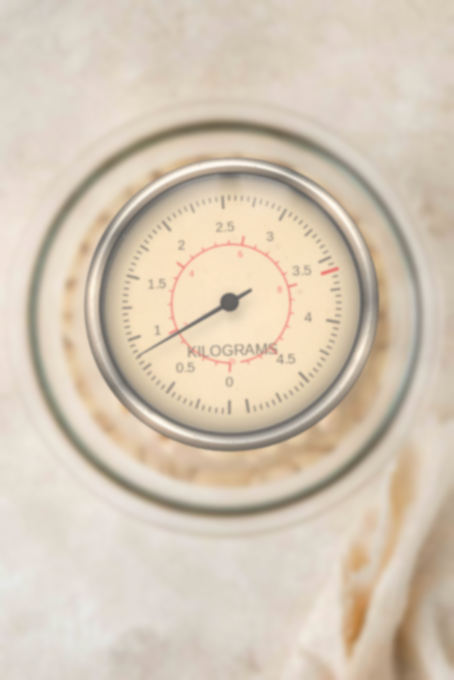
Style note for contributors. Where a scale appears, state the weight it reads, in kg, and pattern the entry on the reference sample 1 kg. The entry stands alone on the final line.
0.85 kg
